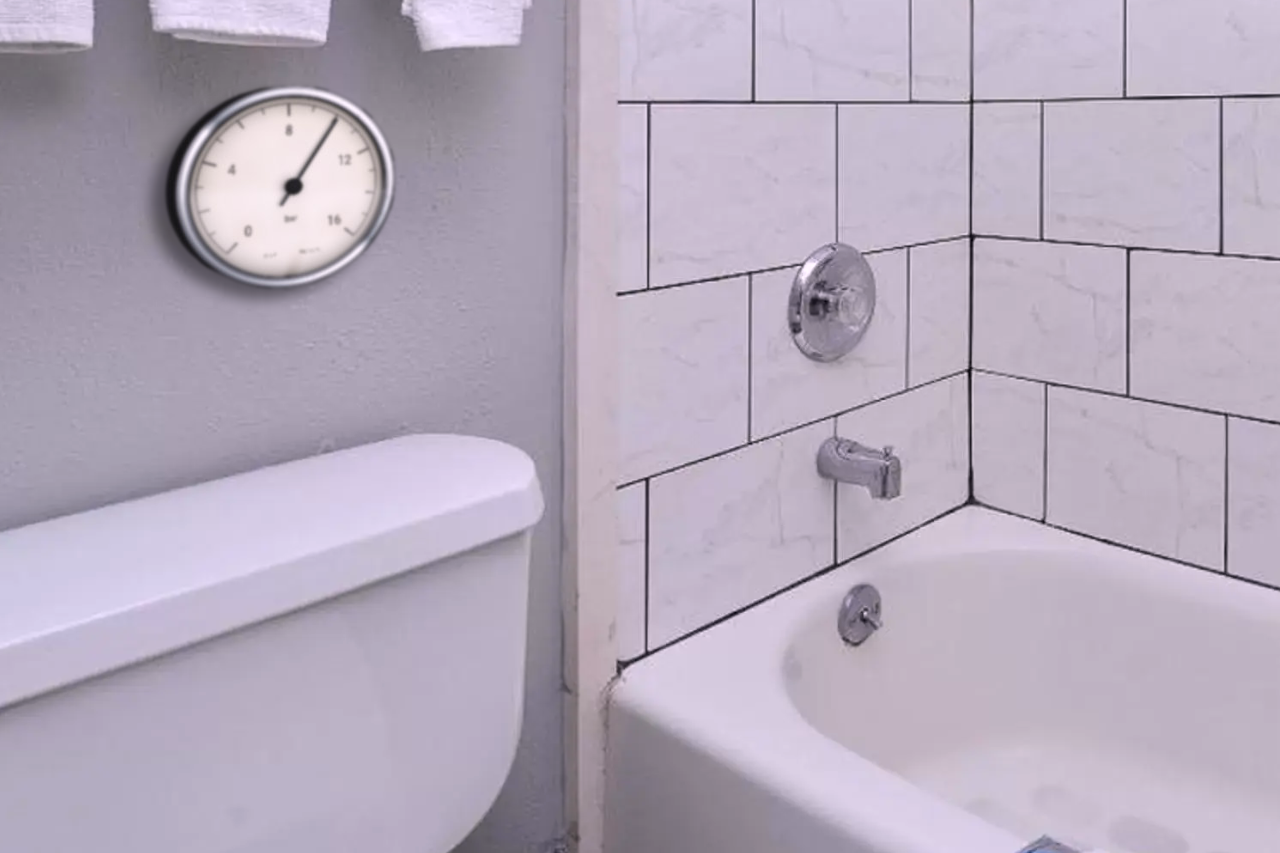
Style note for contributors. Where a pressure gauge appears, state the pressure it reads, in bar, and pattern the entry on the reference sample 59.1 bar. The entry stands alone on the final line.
10 bar
